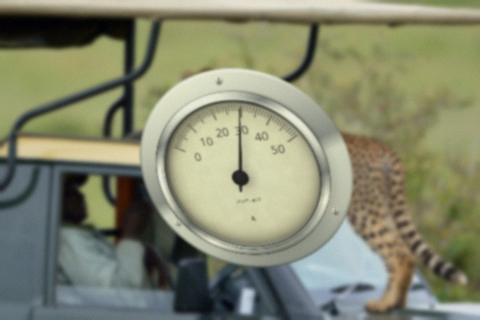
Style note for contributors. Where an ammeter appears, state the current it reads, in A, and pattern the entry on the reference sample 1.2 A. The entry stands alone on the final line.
30 A
